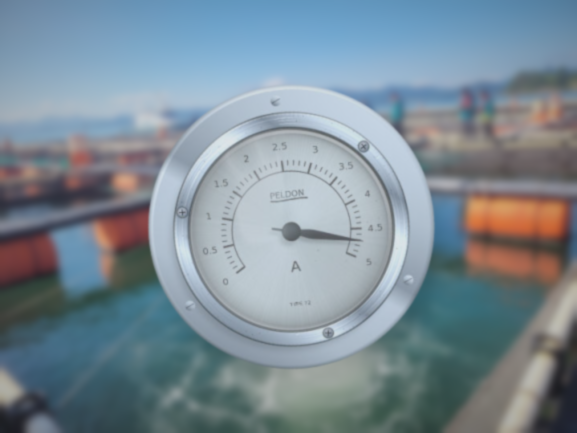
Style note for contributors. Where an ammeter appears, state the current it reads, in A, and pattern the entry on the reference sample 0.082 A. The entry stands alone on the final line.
4.7 A
